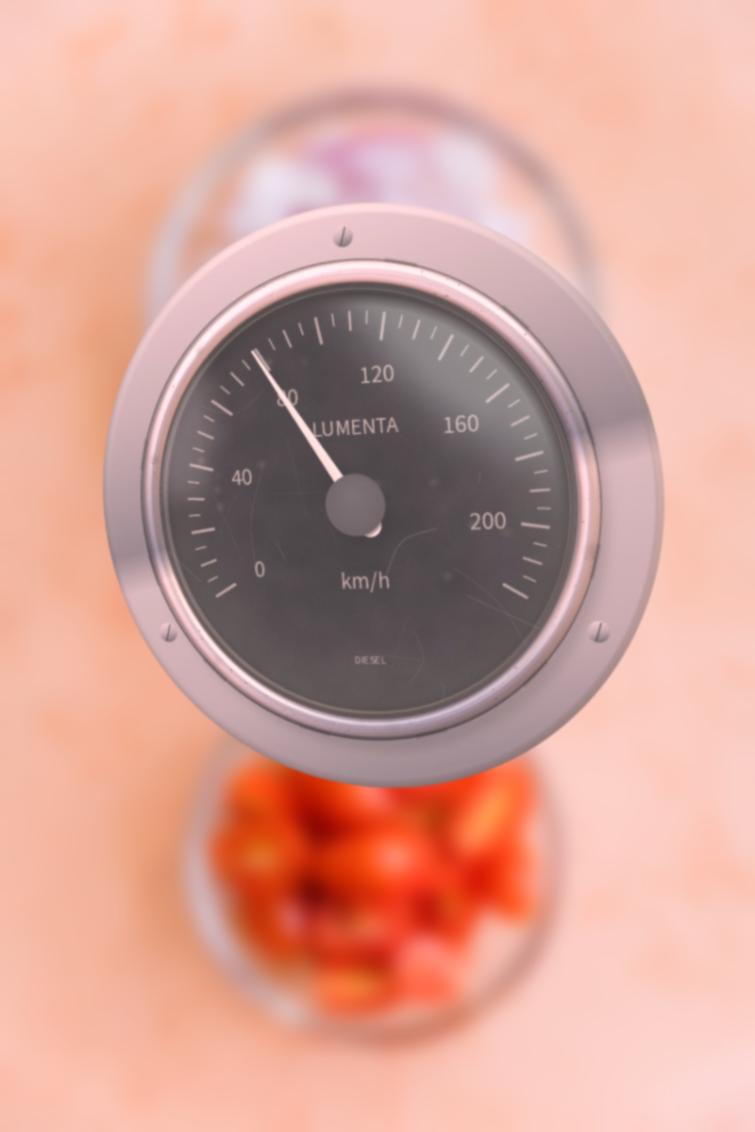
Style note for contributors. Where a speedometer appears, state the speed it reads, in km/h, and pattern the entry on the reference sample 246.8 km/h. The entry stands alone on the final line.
80 km/h
